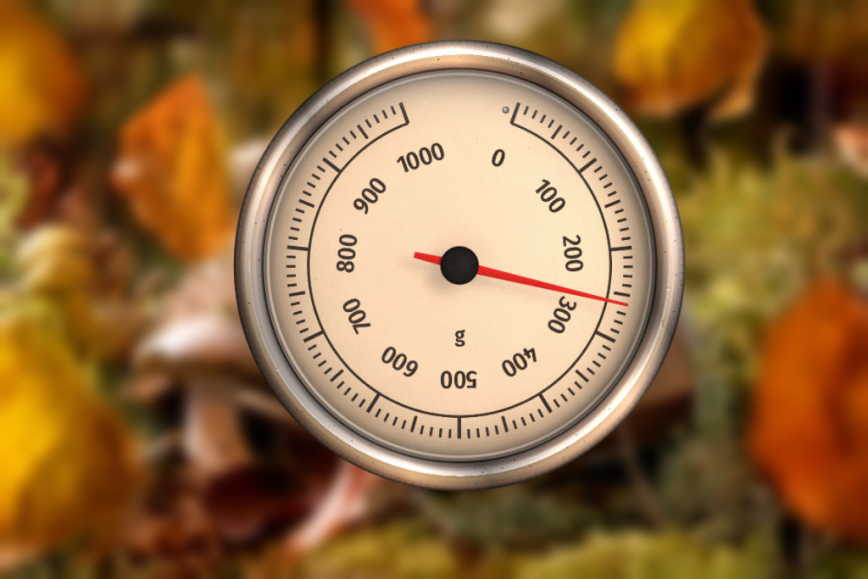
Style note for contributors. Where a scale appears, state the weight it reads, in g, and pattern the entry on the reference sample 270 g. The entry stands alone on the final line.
260 g
